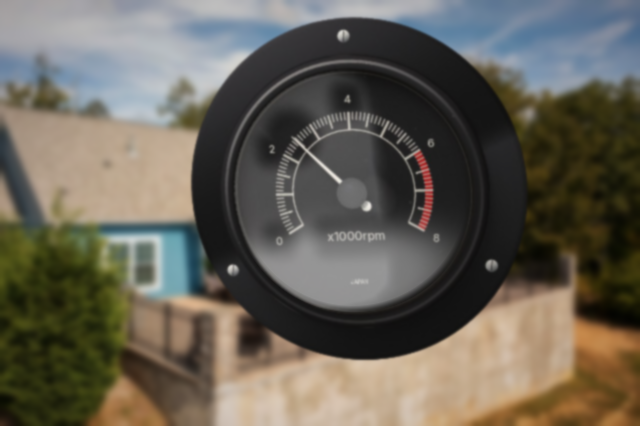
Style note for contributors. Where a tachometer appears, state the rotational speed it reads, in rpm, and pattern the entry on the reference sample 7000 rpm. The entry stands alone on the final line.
2500 rpm
